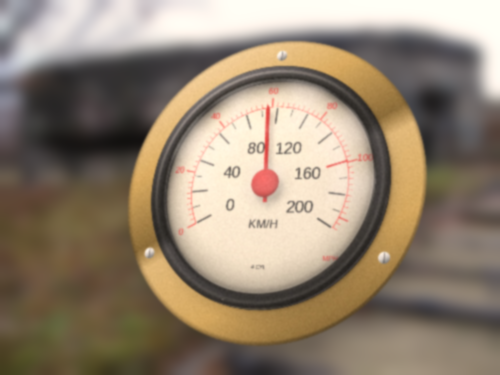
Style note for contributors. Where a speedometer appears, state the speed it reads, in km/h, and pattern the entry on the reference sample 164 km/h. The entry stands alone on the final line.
95 km/h
